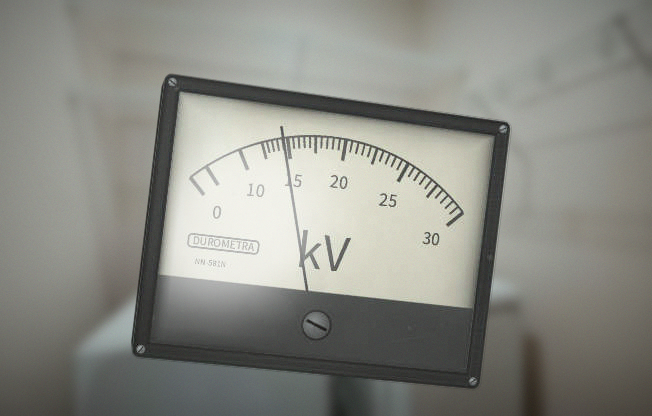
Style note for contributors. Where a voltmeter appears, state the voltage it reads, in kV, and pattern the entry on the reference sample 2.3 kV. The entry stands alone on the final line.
14.5 kV
